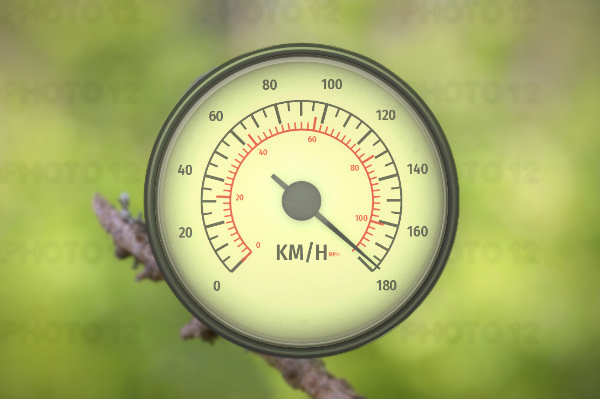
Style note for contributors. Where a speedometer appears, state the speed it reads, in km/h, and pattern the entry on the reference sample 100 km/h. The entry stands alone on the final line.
177.5 km/h
